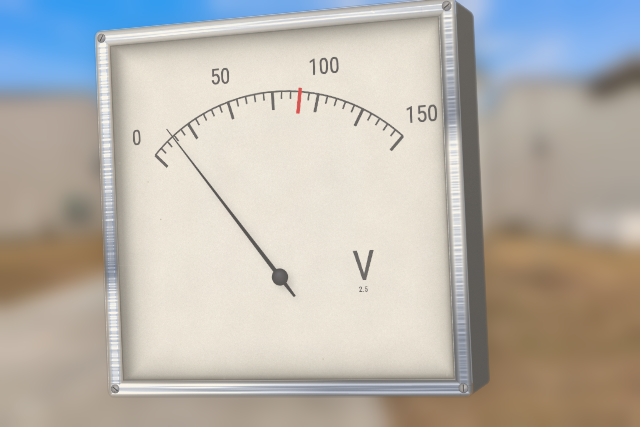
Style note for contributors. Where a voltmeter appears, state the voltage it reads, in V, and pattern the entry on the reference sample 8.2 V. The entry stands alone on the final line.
15 V
